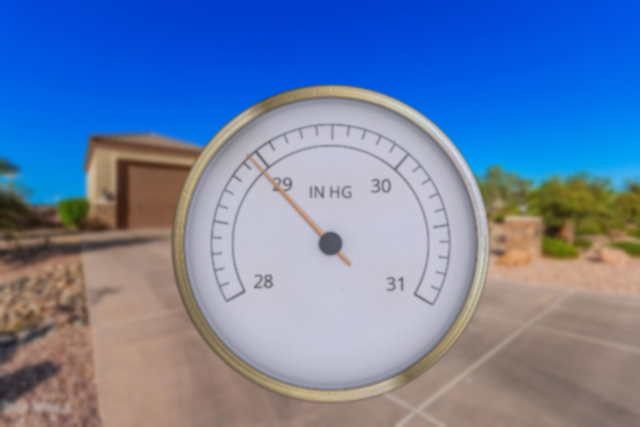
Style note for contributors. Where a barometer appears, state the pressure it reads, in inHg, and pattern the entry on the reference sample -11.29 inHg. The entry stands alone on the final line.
28.95 inHg
